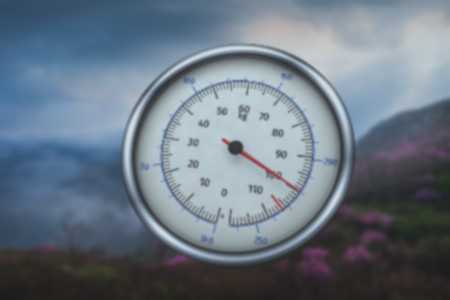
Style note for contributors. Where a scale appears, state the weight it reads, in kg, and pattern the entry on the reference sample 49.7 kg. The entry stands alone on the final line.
100 kg
